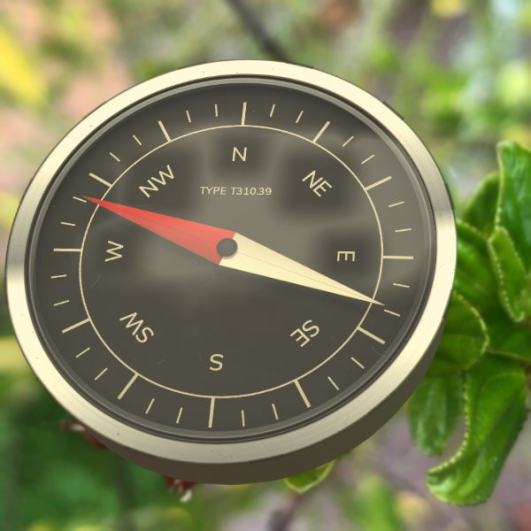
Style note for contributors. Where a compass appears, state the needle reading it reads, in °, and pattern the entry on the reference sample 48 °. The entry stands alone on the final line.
290 °
